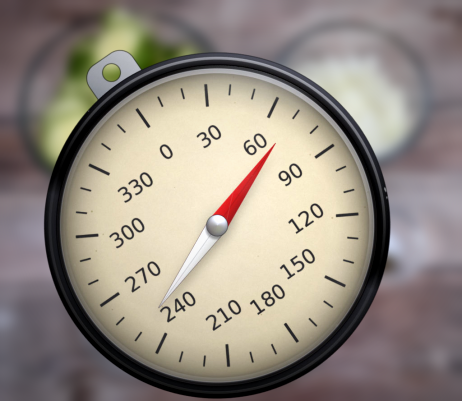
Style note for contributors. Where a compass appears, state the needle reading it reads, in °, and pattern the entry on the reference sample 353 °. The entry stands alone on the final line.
70 °
